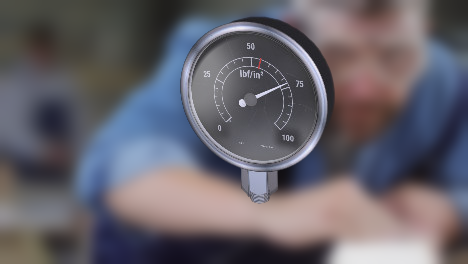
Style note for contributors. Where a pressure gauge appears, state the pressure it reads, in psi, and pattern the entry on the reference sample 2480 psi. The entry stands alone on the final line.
72.5 psi
